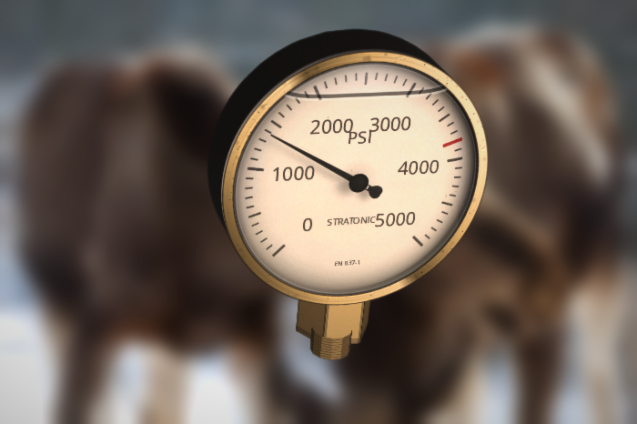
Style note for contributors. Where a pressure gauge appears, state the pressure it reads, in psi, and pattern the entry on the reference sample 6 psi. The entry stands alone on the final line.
1400 psi
